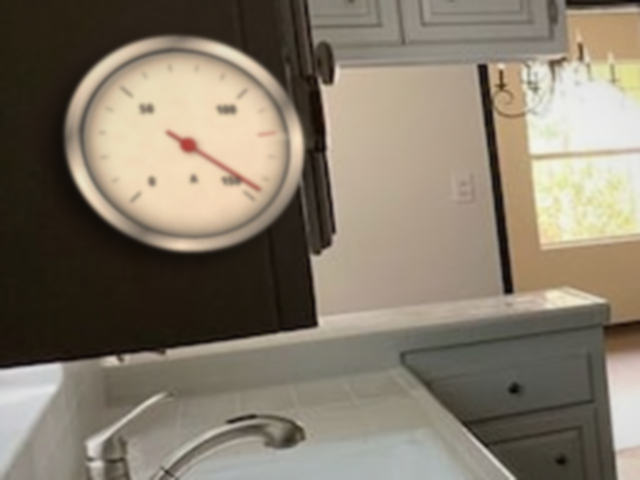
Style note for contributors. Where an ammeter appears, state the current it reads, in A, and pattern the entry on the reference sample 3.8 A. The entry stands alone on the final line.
145 A
